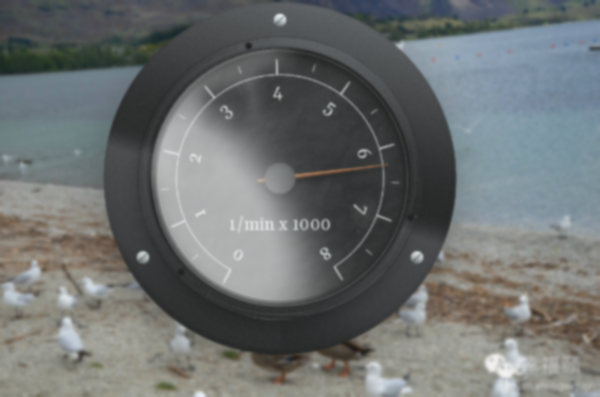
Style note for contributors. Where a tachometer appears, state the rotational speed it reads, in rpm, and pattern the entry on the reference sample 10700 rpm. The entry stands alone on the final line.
6250 rpm
